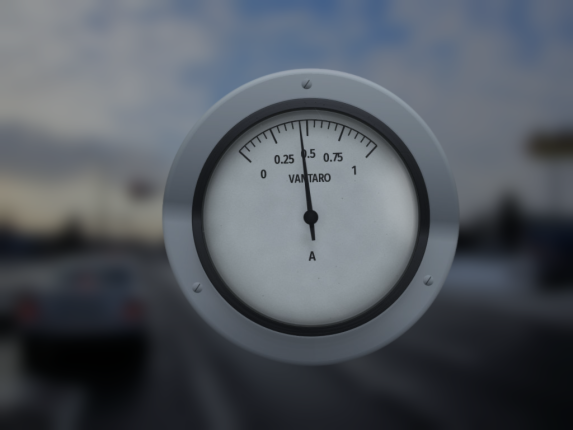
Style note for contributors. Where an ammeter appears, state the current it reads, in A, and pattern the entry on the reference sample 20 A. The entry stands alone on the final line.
0.45 A
